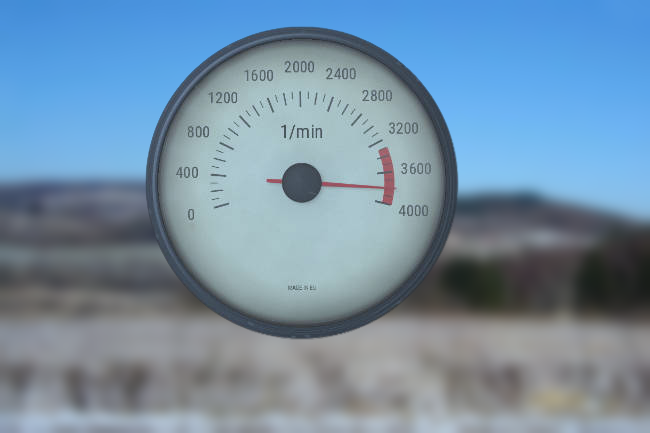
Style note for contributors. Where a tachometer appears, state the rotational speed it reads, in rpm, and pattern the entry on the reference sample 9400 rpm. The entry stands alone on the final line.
3800 rpm
